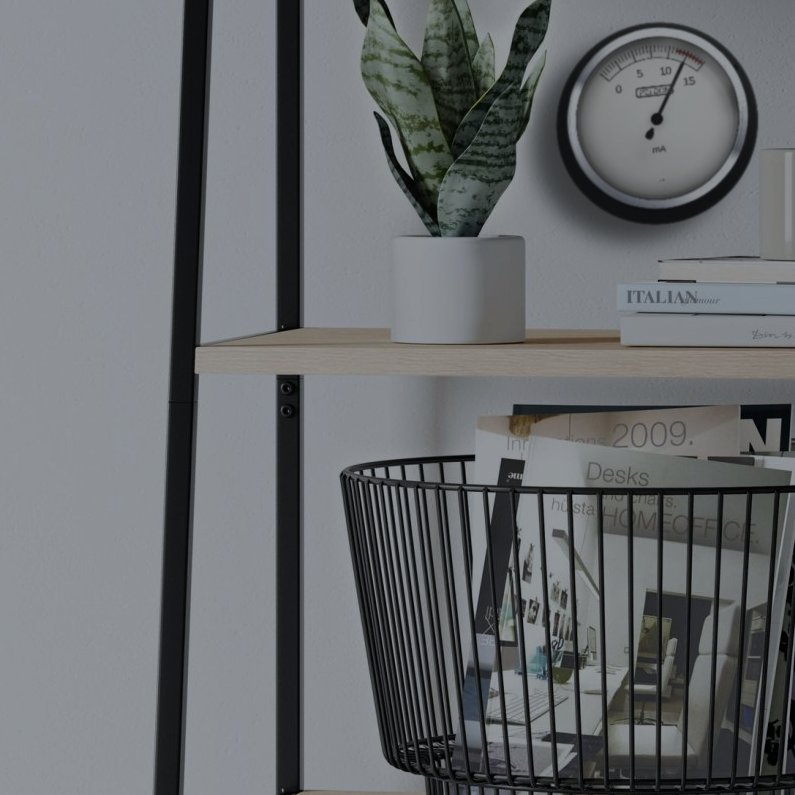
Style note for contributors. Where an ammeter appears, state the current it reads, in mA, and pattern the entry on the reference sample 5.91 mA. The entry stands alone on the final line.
12.5 mA
